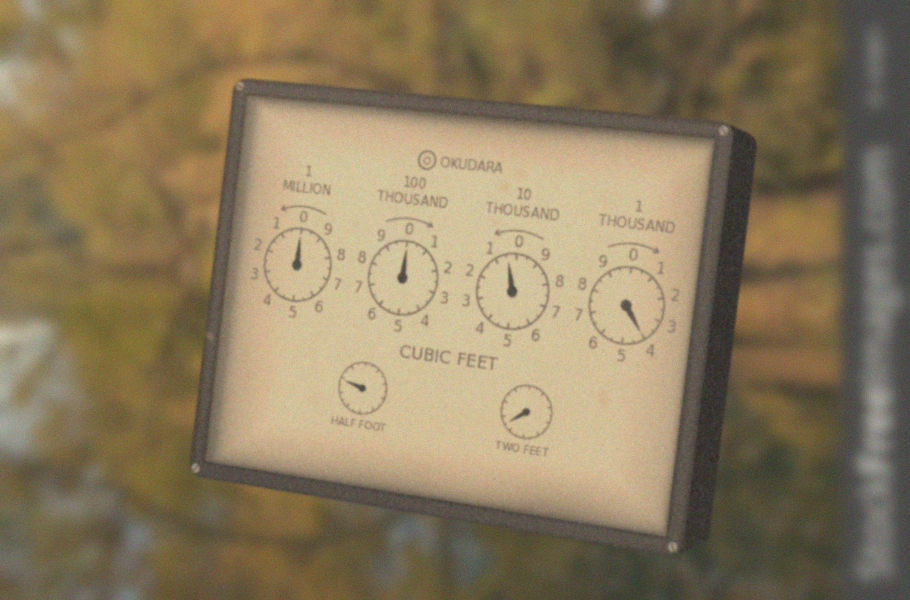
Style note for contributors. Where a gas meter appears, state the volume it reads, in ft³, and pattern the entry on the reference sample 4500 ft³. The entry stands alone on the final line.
400 ft³
